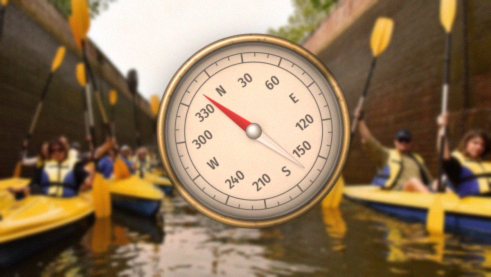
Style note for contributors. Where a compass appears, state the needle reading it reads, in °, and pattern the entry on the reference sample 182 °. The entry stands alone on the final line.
345 °
